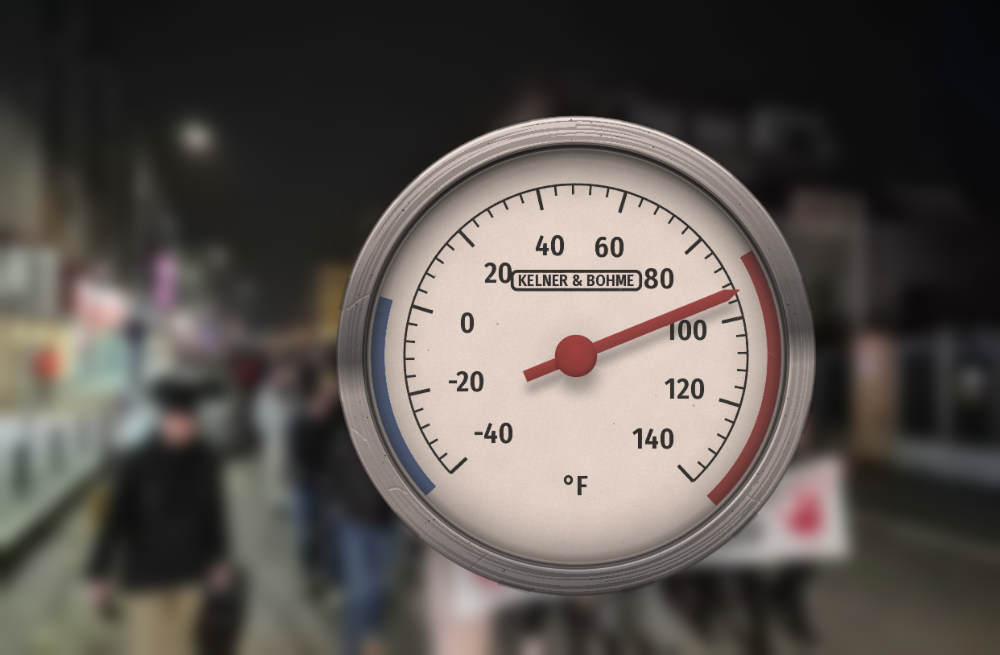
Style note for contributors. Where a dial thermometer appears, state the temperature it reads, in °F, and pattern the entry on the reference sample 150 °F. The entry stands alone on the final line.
94 °F
